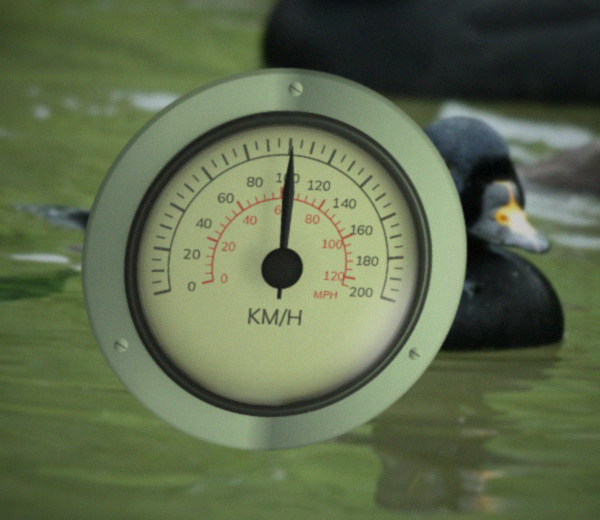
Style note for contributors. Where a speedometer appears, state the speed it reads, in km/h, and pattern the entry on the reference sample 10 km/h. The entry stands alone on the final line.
100 km/h
